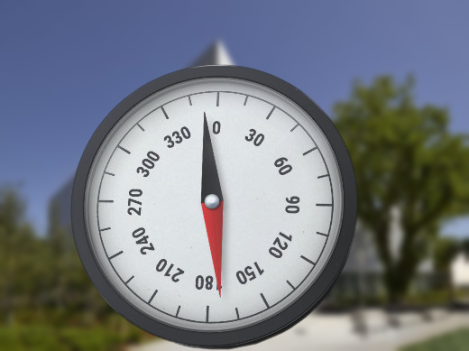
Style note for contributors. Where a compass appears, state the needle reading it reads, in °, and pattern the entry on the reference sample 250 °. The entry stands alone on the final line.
172.5 °
